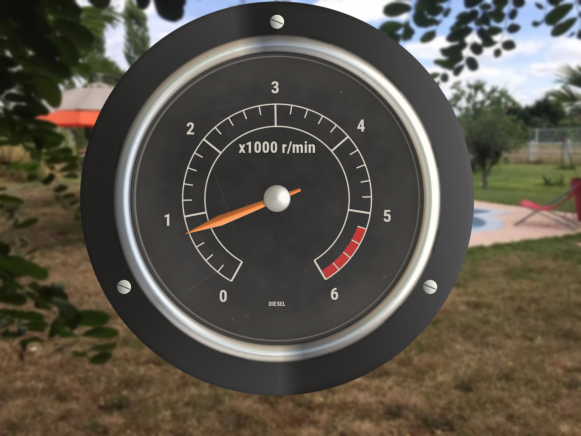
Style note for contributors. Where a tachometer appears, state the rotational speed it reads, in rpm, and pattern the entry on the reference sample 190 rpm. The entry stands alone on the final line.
800 rpm
